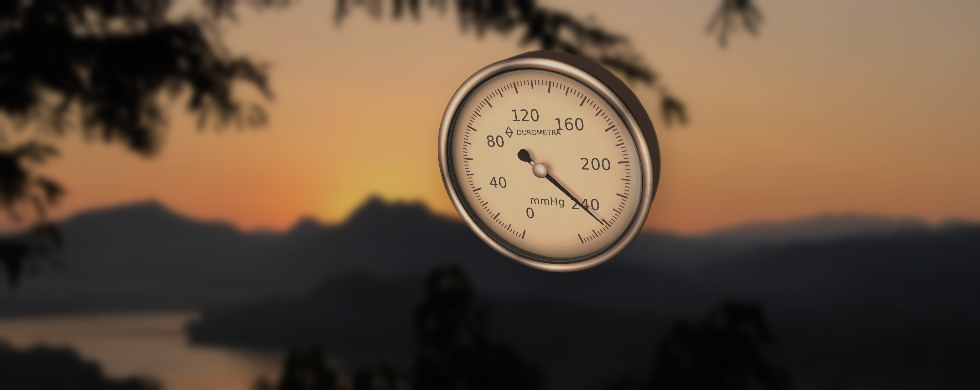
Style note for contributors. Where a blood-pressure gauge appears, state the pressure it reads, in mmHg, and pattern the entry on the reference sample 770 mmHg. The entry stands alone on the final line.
240 mmHg
